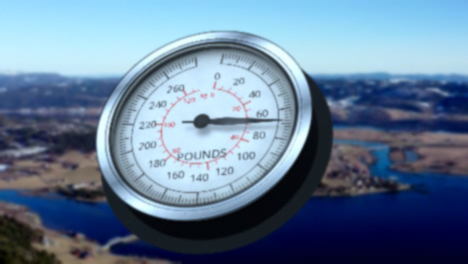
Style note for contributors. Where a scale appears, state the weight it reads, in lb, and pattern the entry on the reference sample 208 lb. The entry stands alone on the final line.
70 lb
